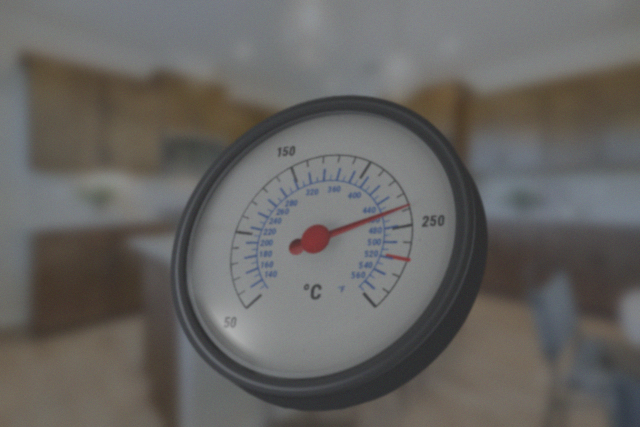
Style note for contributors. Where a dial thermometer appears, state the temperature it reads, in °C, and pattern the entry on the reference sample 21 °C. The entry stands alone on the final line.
240 °C
